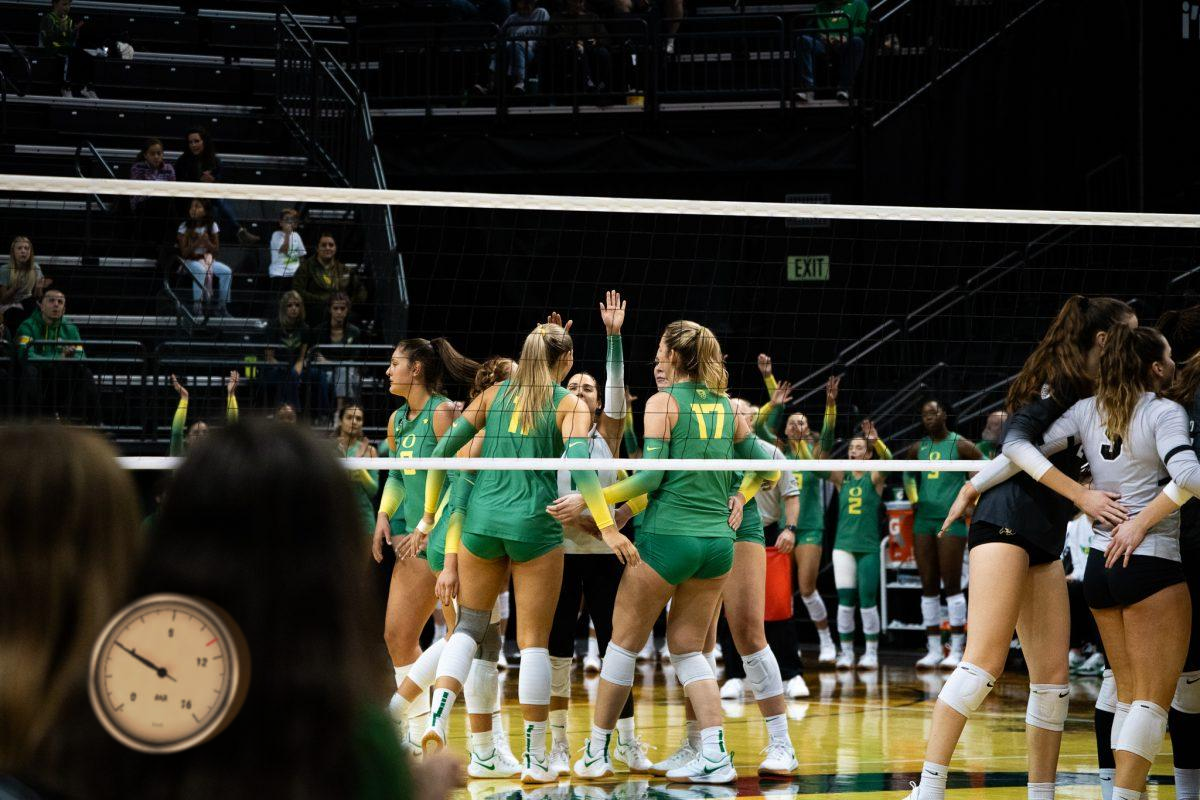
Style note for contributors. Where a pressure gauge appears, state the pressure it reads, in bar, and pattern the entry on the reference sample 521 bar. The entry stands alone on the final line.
4 bar
